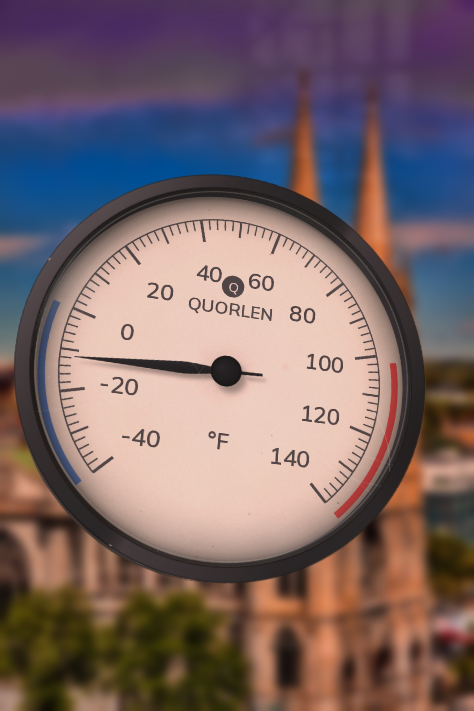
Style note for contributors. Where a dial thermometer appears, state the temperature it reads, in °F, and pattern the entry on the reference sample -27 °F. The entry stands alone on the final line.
-12 °F
